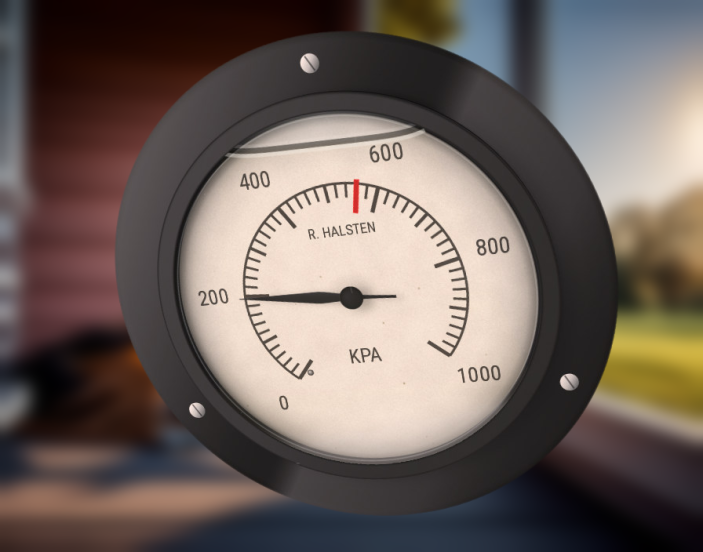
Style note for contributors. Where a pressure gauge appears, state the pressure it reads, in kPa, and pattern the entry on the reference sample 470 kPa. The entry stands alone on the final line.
200 kPa
